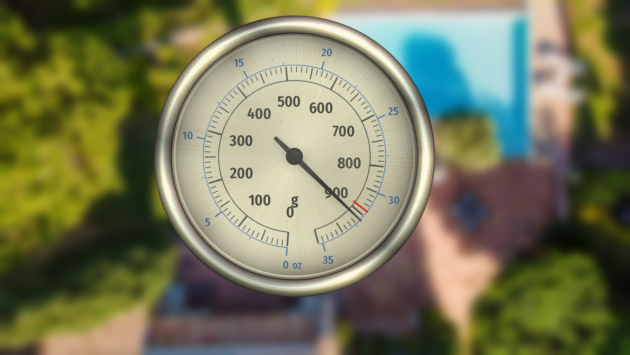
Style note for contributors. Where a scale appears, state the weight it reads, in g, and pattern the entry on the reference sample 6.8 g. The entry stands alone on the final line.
910 g
